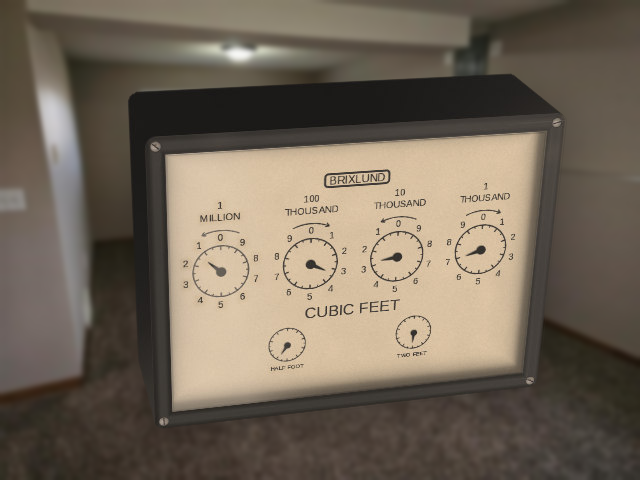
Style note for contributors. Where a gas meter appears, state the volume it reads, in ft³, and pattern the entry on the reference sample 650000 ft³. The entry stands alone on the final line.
132700 ft³
